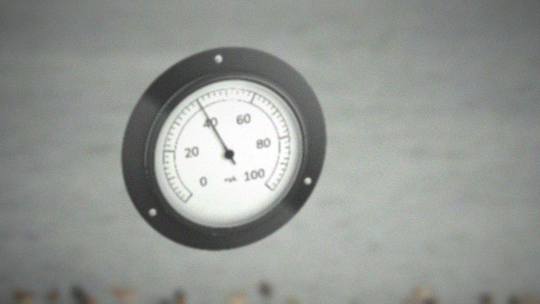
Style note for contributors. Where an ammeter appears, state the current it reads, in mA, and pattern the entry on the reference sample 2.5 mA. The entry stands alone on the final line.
40 mA
